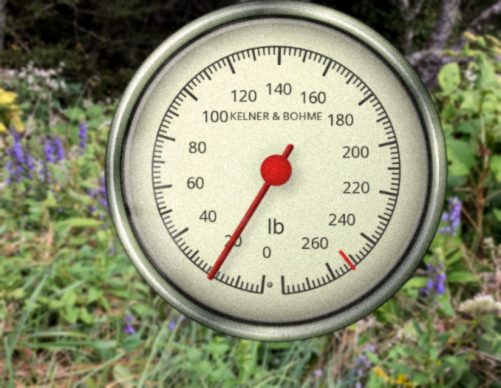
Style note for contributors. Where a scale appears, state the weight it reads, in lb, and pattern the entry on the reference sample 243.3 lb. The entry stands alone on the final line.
20 lb
